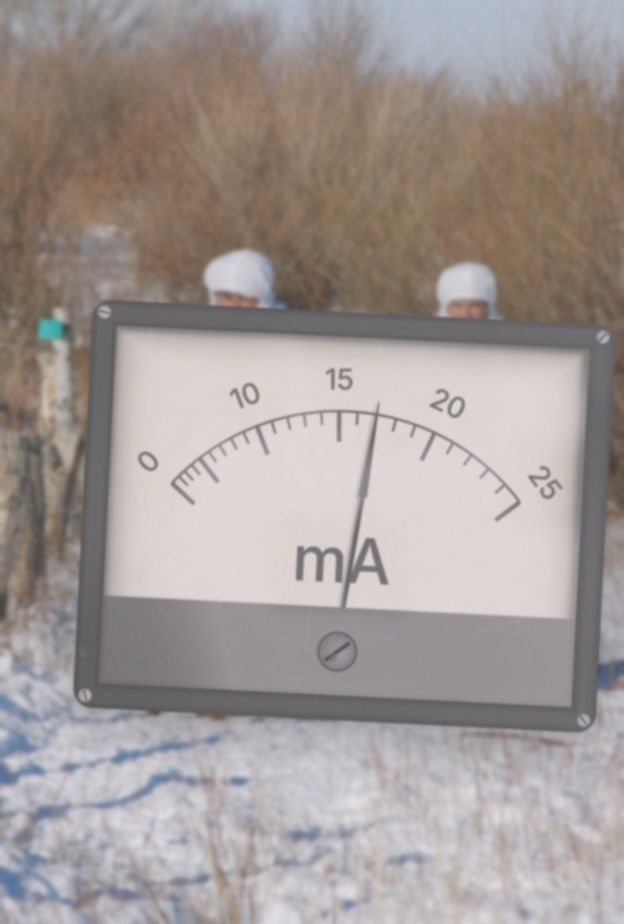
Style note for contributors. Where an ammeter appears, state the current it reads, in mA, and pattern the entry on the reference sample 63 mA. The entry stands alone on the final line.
17 mA
